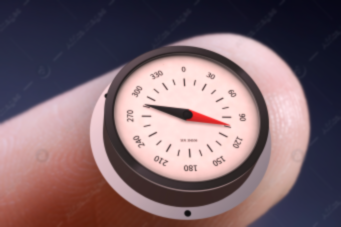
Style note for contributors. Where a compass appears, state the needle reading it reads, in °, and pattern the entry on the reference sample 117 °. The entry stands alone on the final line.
105 °
